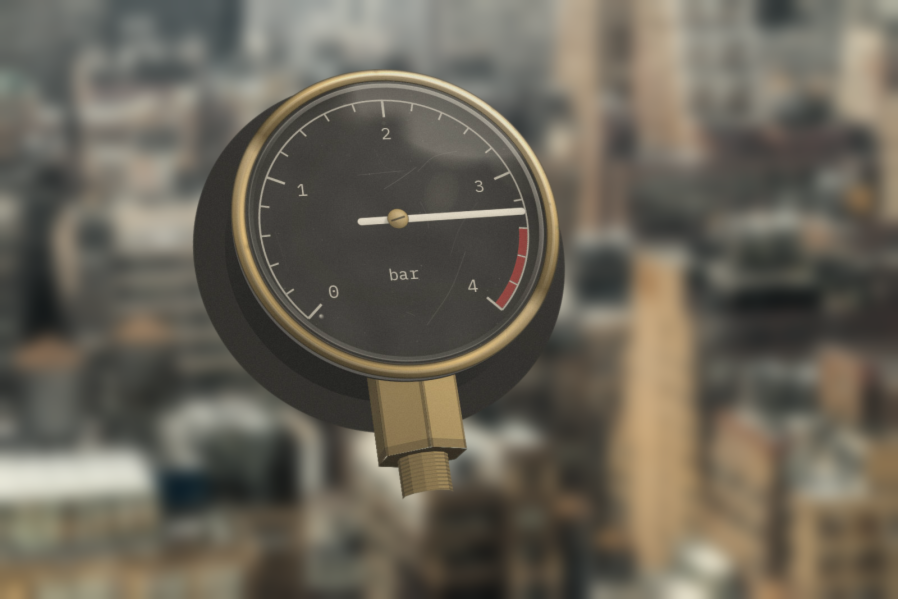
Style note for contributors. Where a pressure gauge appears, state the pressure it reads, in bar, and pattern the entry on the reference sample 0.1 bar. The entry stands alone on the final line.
3.3 bar
